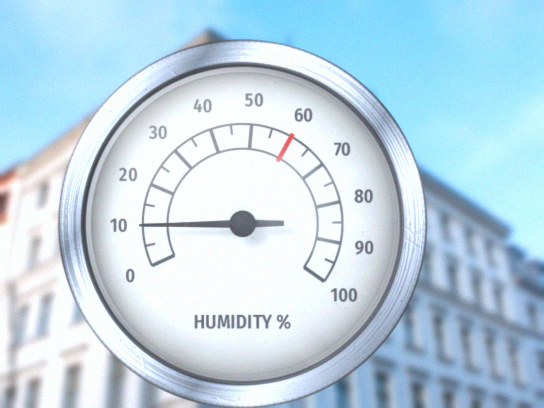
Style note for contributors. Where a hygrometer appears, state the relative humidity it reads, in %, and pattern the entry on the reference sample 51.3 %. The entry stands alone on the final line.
10 %
